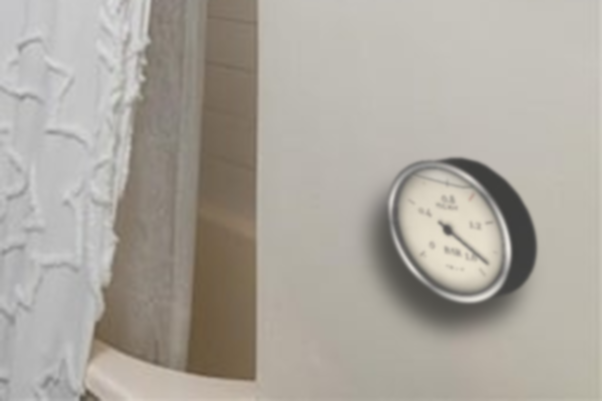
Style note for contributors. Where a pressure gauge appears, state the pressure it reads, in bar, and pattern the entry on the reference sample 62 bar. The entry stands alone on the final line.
1.5 bar
